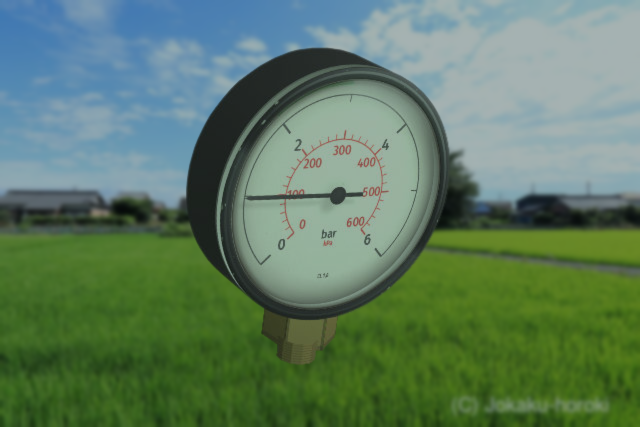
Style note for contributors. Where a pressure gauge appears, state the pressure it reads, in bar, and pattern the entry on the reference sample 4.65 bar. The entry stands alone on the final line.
1 bar
